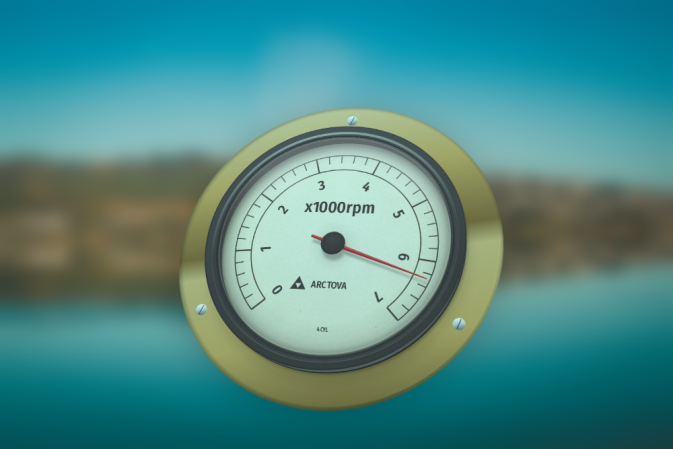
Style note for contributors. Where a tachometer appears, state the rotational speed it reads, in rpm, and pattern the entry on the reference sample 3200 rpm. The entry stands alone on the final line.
6300 rpm
